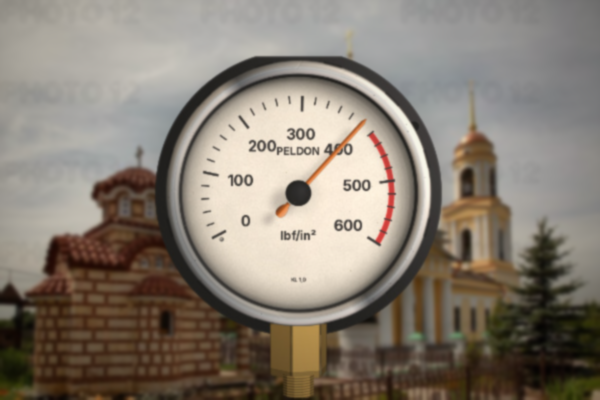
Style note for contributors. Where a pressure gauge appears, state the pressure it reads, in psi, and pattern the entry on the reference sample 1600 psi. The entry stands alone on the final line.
400 psi
